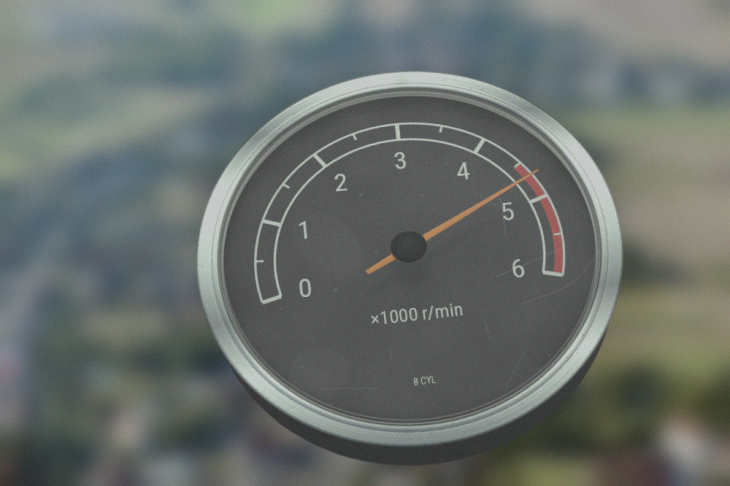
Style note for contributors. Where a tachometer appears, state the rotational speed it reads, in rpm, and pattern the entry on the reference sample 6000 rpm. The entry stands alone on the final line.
4750 rpm
